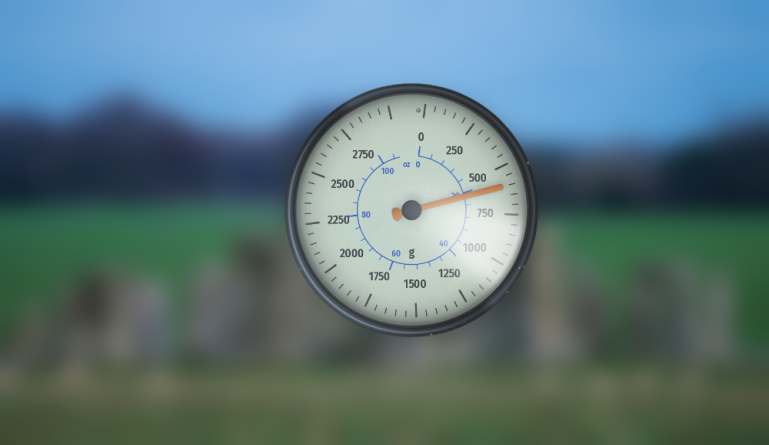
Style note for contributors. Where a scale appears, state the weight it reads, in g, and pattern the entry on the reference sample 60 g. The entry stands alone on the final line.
600 g
